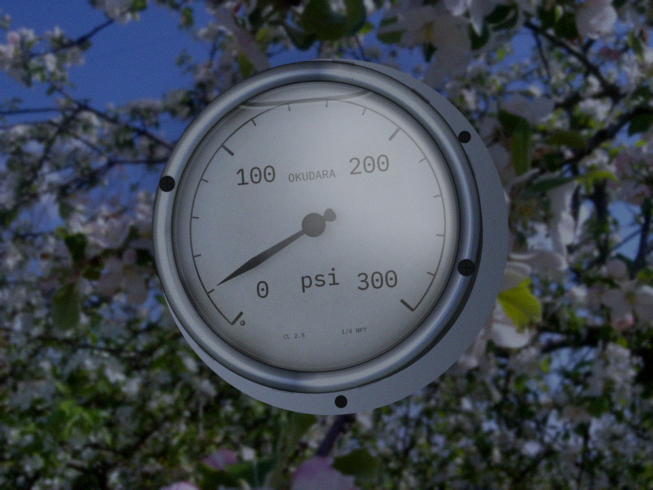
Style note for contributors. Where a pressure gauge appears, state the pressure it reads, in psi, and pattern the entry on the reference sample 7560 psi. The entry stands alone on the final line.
20 psi
